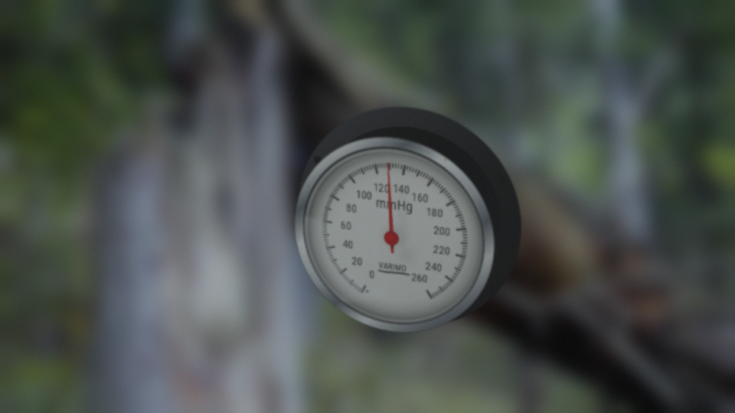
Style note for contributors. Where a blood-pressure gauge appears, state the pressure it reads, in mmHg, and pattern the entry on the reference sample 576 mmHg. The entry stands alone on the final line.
130 mmHg
